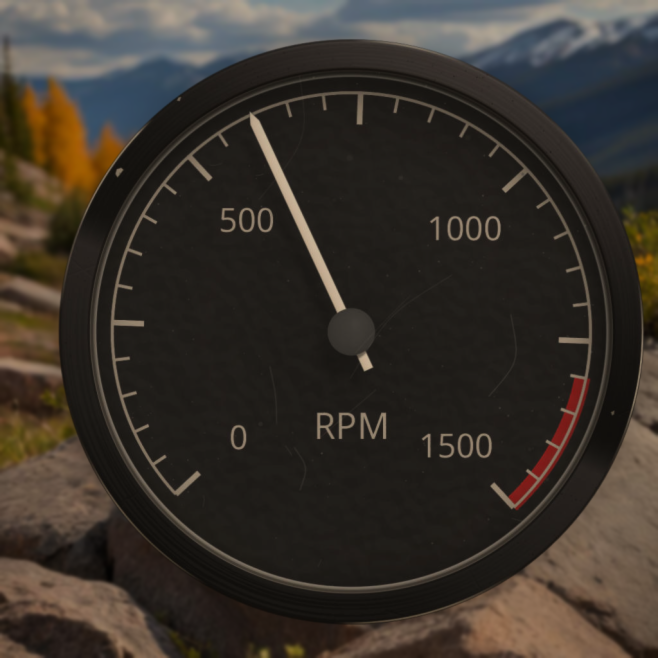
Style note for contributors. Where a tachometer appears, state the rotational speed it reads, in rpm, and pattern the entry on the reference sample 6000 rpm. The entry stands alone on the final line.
600 rpm
